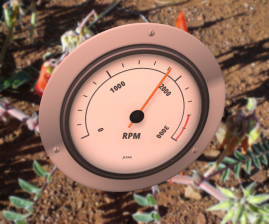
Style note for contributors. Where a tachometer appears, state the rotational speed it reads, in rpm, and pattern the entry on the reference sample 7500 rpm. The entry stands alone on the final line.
1800 rpm
